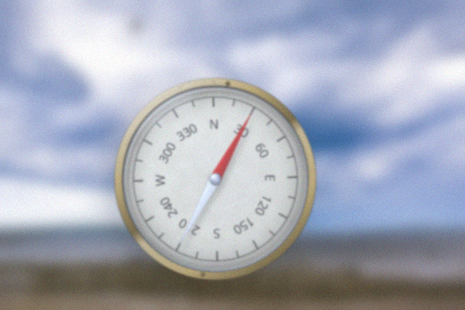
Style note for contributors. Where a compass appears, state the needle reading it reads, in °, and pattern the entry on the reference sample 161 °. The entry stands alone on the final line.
30 °
